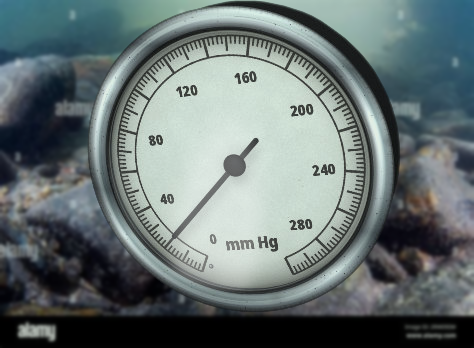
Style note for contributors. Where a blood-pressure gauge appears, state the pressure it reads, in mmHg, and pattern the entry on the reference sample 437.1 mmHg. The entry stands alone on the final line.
20 mmHg
